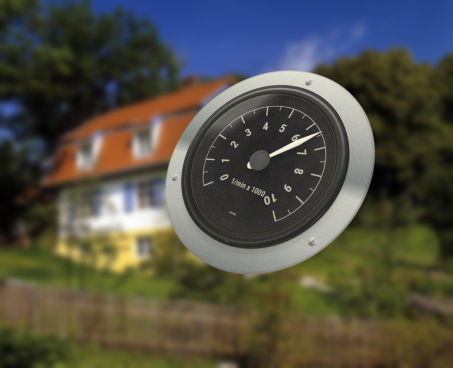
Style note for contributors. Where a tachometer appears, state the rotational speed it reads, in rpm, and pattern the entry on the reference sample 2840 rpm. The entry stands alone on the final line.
6500 rpm
